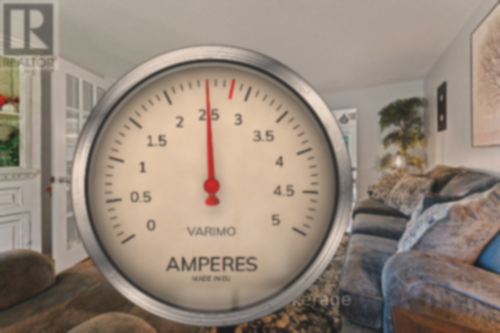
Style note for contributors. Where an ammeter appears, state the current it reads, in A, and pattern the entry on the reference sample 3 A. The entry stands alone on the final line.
2.5 A
